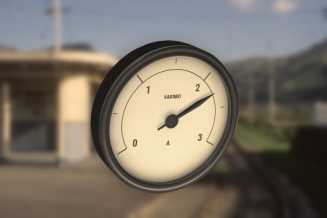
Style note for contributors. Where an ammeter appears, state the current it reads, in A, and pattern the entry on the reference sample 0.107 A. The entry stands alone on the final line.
2.25 A
